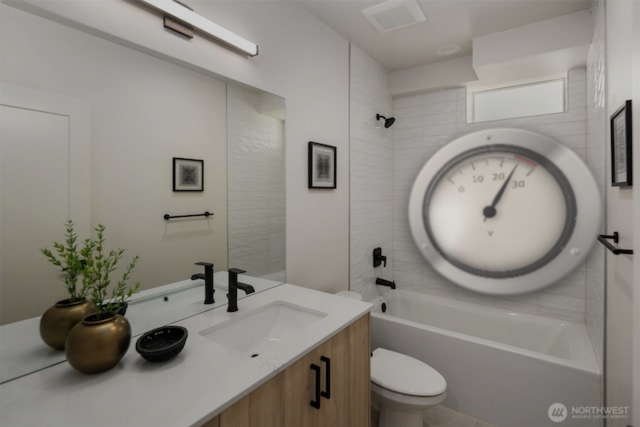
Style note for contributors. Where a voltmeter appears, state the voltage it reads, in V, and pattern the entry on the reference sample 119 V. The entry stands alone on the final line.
25 V
